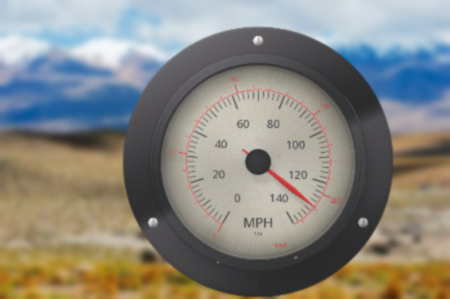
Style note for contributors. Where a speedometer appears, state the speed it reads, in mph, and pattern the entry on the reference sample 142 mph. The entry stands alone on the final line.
130 mph
